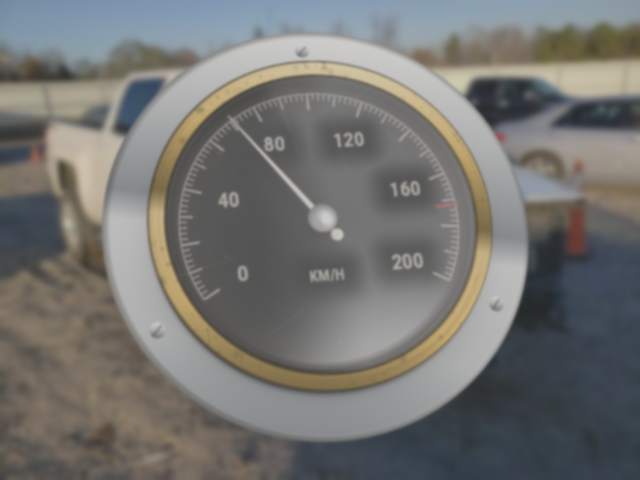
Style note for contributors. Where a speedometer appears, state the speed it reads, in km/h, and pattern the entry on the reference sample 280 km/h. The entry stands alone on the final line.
70 km/h
